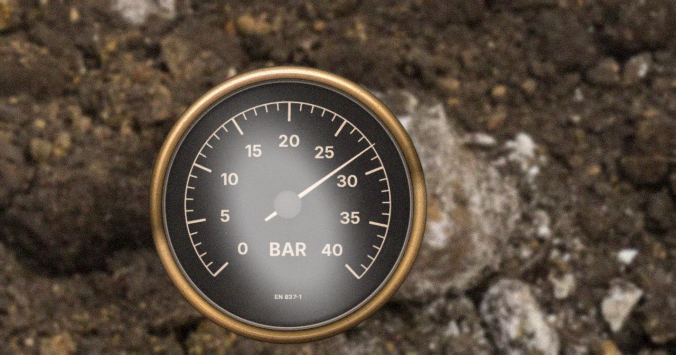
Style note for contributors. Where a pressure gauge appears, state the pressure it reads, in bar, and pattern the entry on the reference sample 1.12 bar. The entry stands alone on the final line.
28 bar
